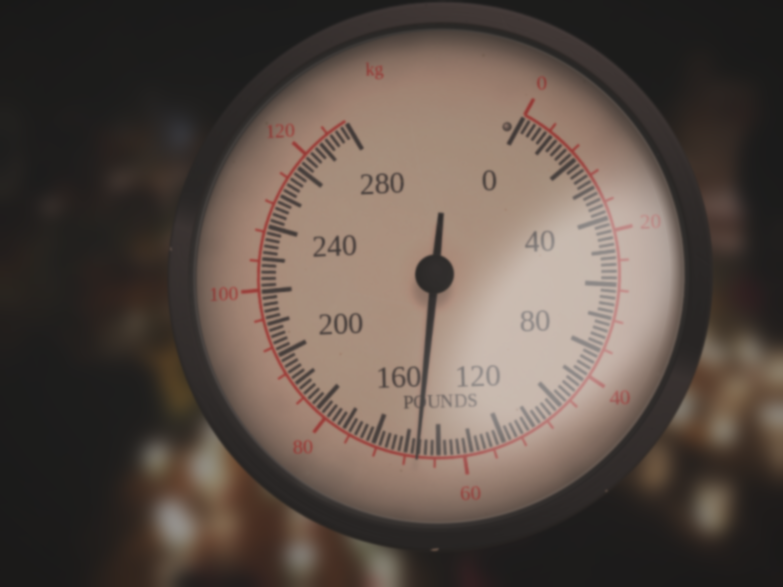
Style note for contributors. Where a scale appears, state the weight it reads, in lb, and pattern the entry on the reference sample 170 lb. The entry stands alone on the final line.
146 lb
